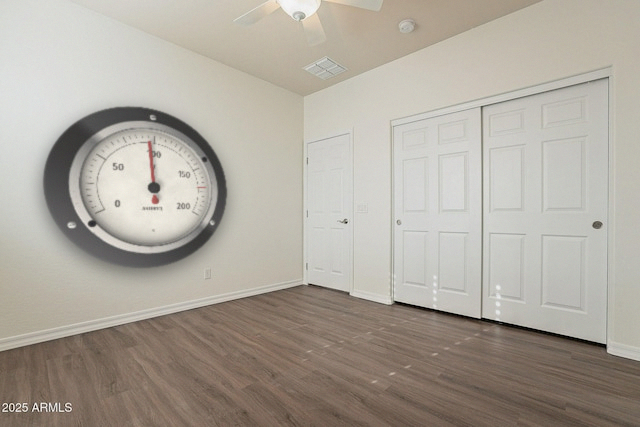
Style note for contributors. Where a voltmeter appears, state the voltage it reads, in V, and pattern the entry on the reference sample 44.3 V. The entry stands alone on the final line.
95 V
